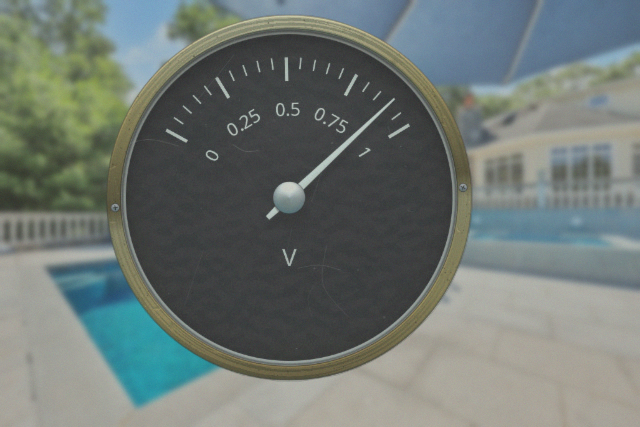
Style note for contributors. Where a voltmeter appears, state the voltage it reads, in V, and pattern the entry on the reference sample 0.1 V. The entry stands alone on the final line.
0.9 V
